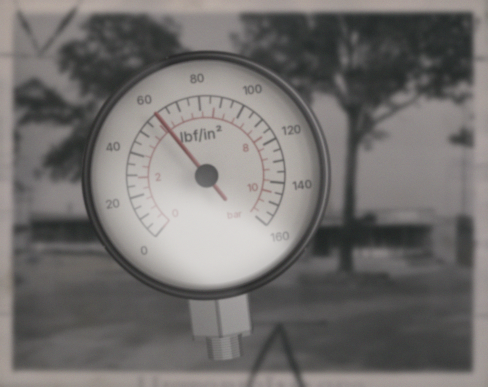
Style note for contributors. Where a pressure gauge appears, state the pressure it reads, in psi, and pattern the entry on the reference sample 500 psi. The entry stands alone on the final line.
60 psi
